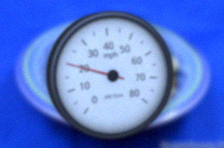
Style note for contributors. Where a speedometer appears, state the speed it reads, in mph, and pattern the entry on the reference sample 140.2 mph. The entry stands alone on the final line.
20 mph
